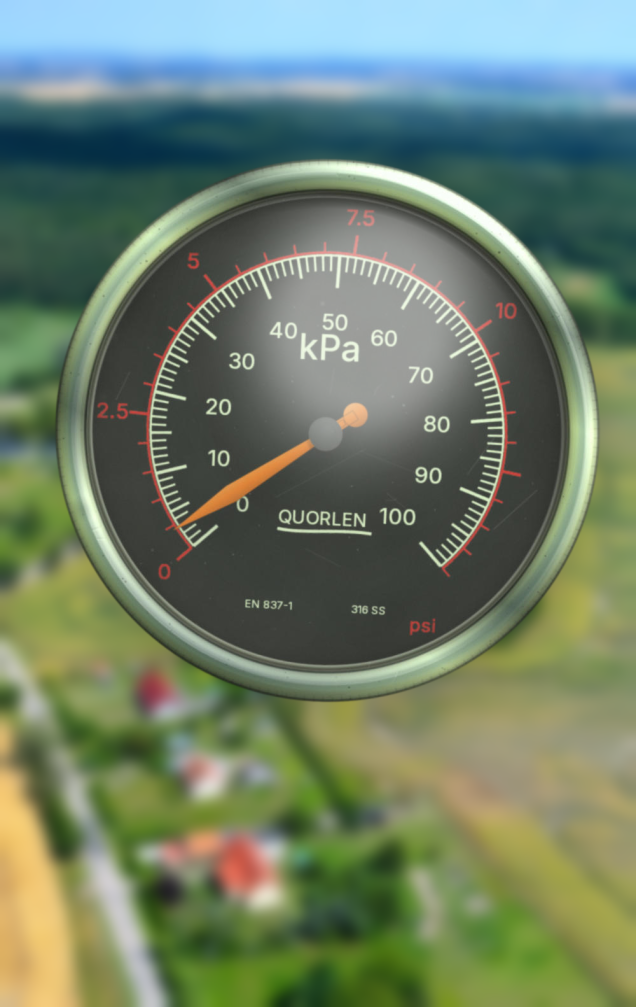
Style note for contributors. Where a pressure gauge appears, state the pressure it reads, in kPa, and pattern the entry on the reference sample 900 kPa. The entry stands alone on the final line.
3 kPa
